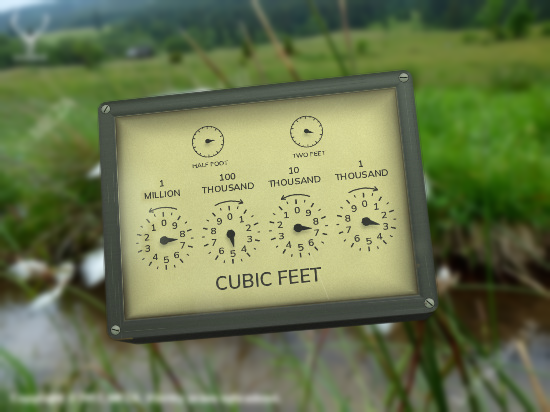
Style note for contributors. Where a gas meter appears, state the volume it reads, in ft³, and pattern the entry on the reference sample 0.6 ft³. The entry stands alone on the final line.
747300 ft³
